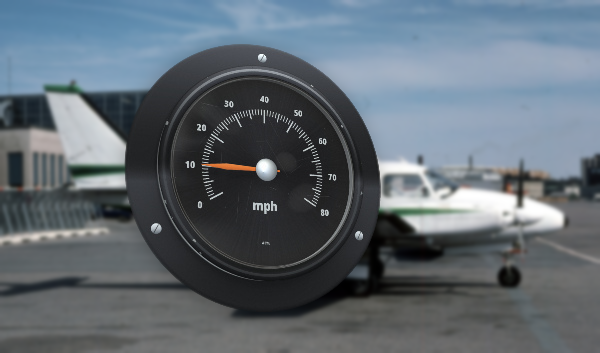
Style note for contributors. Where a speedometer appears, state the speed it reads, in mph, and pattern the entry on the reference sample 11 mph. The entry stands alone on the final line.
10 mph
